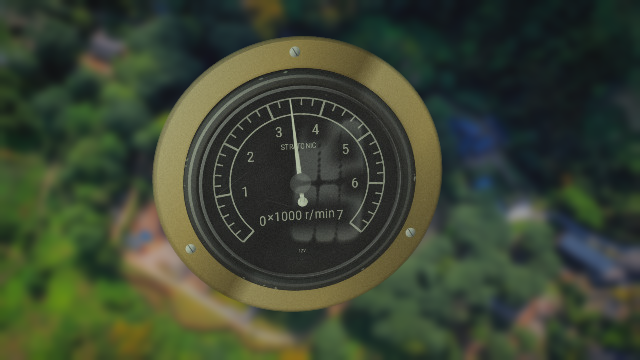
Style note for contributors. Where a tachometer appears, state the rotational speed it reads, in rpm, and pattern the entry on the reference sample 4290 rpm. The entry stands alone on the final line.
3400 rpm
